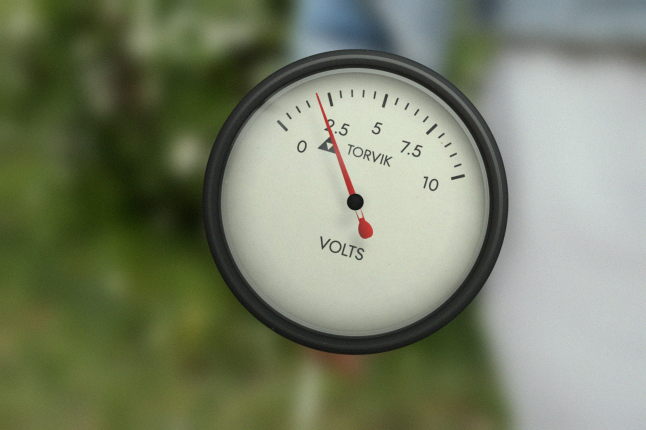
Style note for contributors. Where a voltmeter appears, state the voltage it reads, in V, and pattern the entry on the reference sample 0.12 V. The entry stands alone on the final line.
2 V
